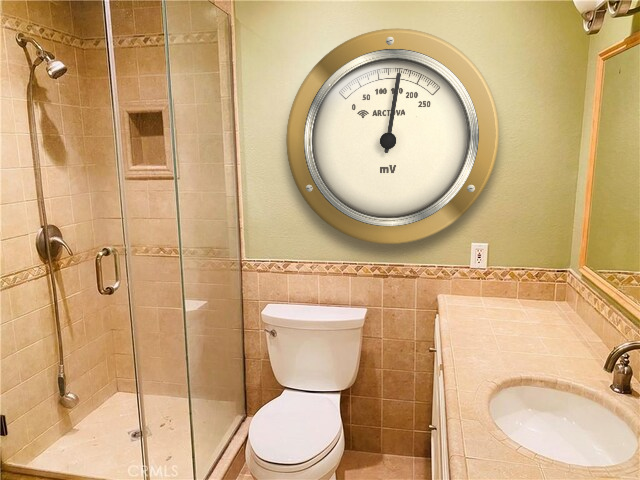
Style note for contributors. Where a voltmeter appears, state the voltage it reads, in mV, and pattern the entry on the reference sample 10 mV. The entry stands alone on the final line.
150 mV
